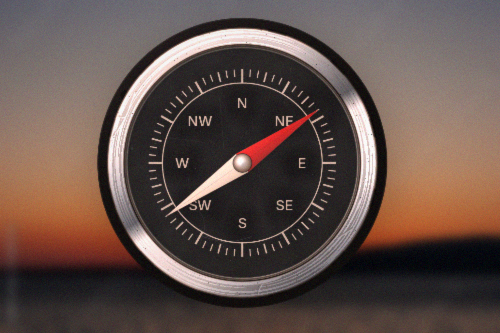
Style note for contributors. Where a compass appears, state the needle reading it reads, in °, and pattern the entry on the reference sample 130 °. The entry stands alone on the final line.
55 °
